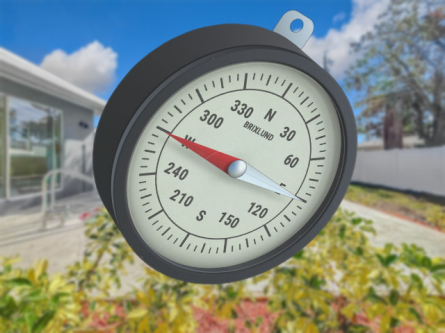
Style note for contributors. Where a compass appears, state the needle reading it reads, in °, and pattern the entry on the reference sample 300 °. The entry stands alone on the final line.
270 °
